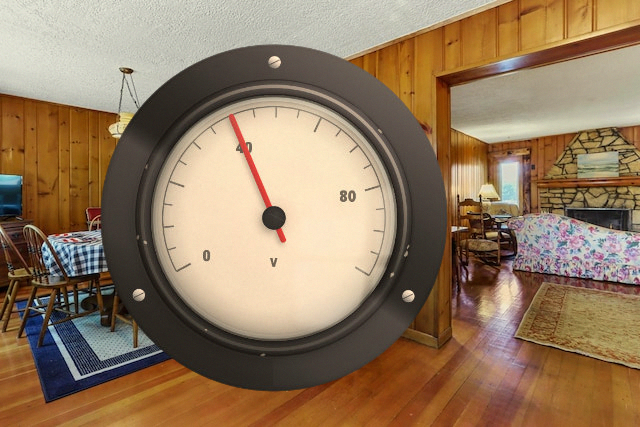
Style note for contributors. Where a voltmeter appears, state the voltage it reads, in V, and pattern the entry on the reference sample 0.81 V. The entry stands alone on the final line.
40 V
